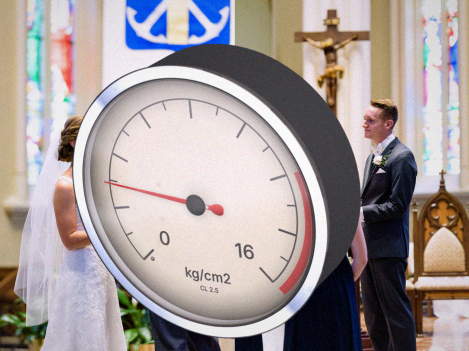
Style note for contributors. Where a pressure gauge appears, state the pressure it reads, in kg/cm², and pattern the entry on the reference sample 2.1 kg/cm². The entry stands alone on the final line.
3 kg/cm²
